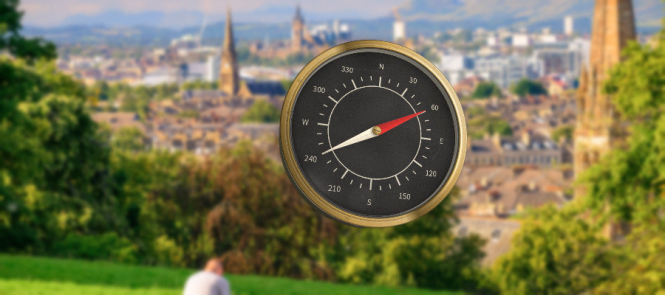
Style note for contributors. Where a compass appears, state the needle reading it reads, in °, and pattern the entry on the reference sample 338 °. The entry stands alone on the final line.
60 °
